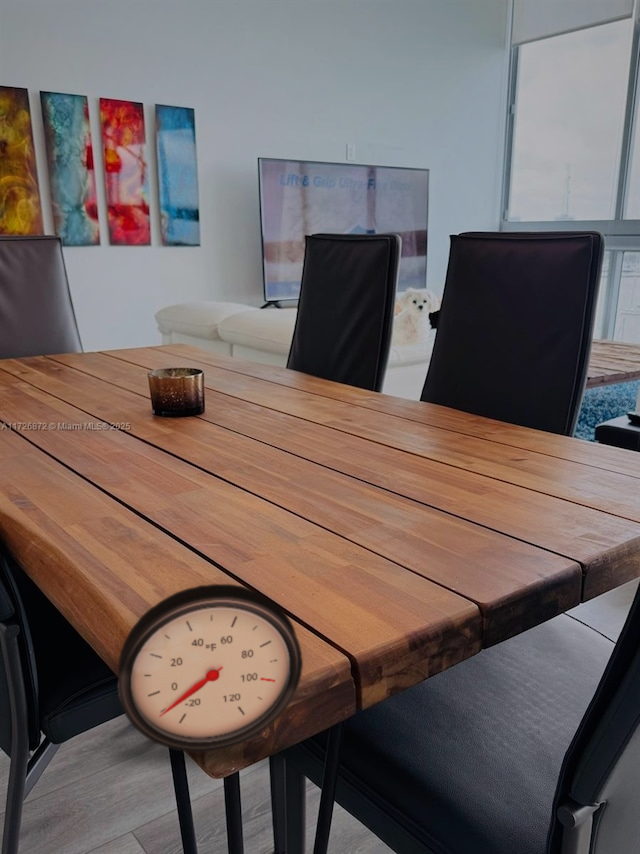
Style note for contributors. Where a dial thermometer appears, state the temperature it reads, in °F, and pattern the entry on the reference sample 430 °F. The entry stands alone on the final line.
-10 °F
